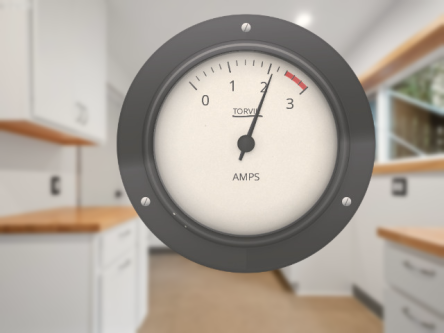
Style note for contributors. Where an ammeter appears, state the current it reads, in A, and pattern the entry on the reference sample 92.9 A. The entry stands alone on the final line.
2.1 A
